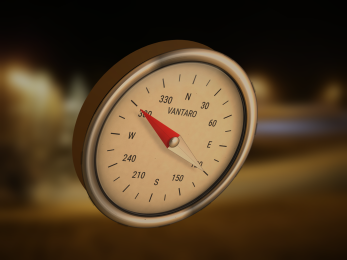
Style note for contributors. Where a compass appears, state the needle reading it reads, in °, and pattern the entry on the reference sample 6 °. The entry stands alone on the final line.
300 °
